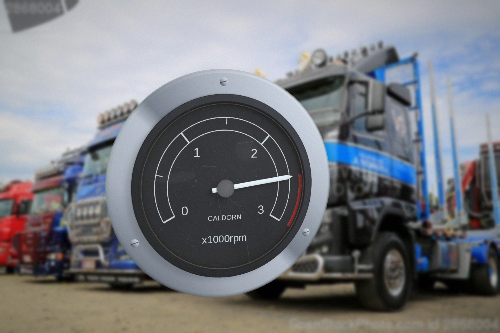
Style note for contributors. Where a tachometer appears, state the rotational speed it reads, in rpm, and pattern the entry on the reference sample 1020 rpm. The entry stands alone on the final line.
2500 rpm
